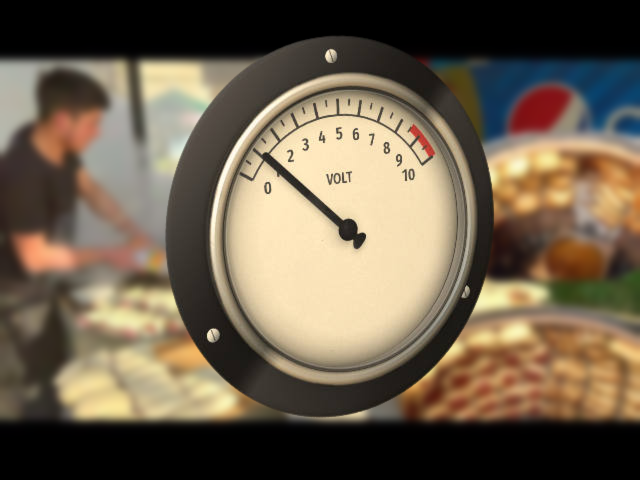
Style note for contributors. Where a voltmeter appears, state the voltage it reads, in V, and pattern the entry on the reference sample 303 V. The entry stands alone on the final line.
1 V
